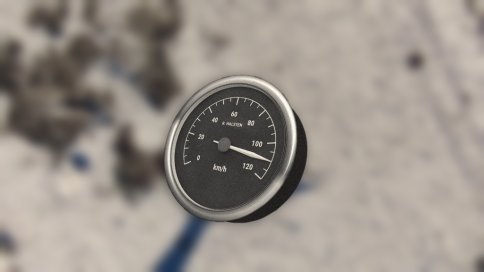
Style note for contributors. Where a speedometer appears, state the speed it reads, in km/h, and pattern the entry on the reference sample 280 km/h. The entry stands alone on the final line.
110 km/h
